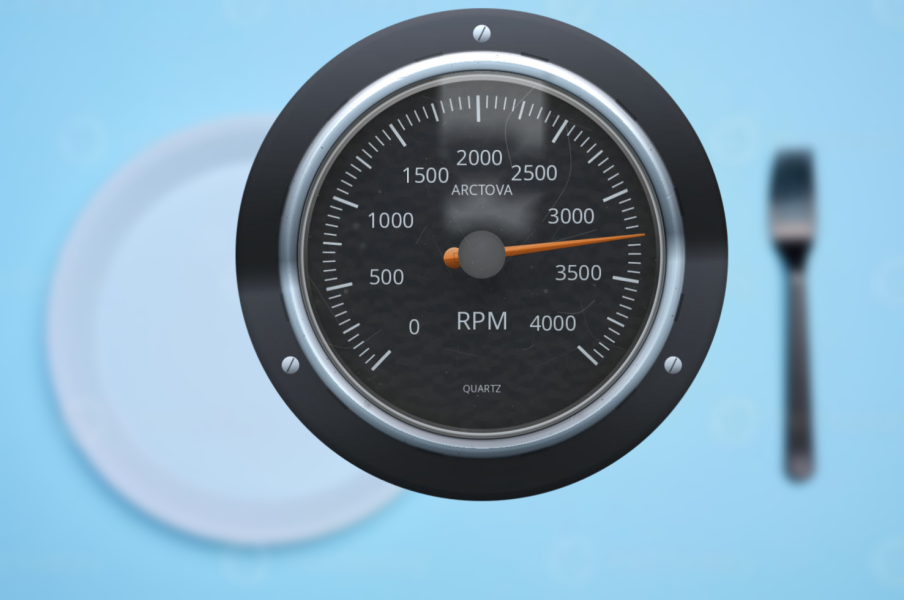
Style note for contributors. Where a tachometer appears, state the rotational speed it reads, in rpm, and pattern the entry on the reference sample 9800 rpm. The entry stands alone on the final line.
3250 rpm
